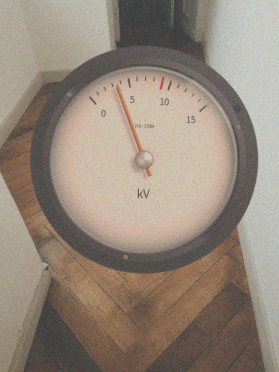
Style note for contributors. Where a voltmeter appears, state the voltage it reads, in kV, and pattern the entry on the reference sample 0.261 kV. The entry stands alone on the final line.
3.5 kV
